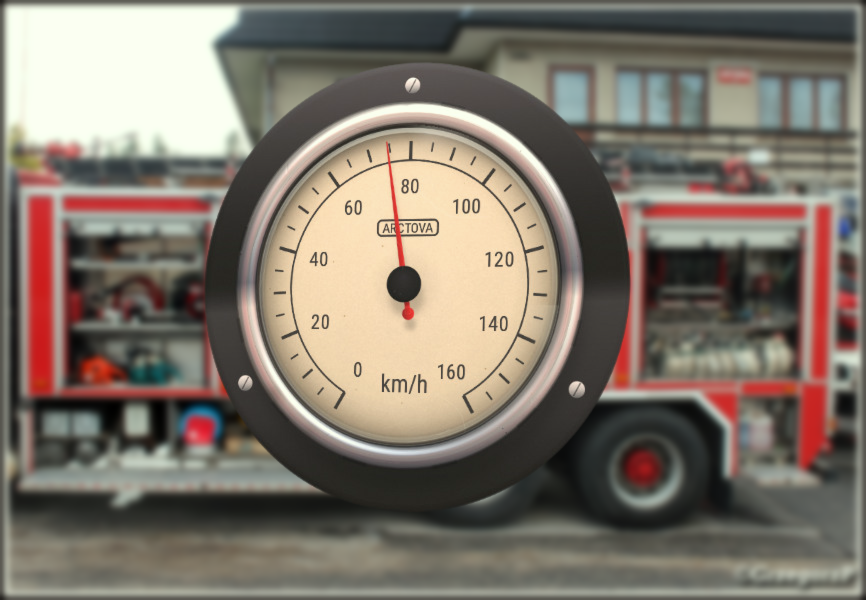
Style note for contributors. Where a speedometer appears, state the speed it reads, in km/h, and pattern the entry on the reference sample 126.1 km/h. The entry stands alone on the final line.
75 km/h
